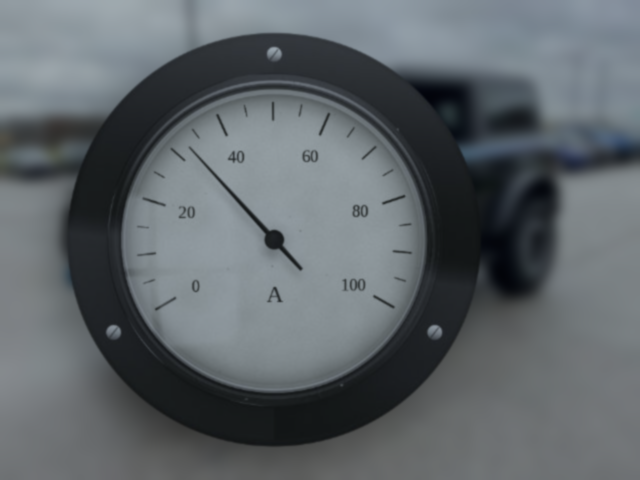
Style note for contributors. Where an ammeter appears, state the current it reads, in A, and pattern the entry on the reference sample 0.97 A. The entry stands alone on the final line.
32.5 A
